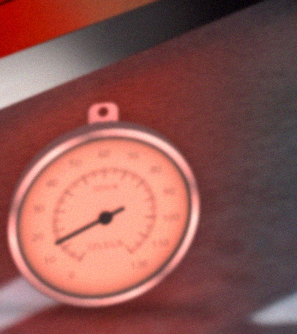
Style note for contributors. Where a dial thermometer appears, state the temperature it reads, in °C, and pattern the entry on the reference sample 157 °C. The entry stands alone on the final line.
15 °C
